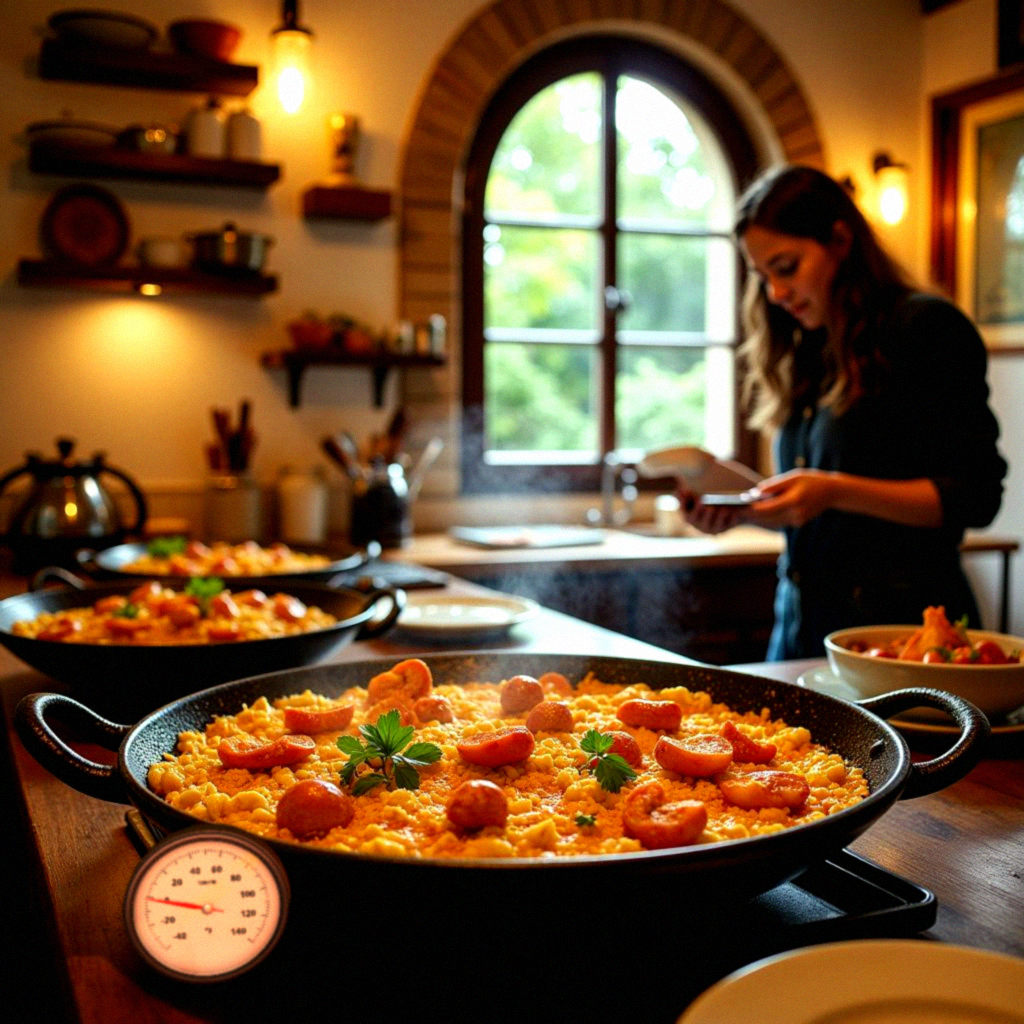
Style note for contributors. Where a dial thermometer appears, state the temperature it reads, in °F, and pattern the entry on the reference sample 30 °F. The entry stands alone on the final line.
0 °F
